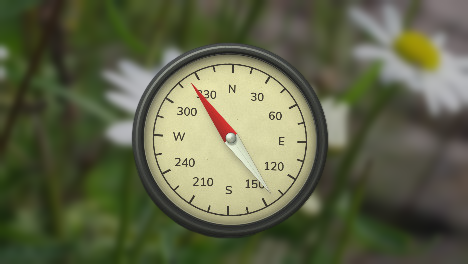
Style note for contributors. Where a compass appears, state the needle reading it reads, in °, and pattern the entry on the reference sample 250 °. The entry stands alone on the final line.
322.5 °
